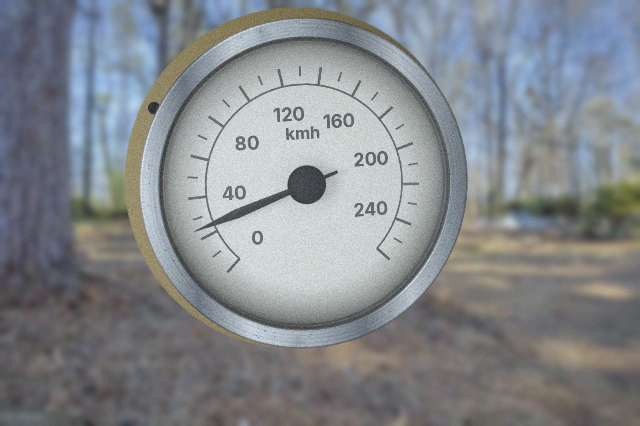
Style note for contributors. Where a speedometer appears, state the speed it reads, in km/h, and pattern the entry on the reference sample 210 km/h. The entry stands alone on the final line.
25 km/h
